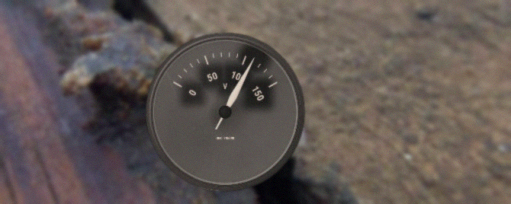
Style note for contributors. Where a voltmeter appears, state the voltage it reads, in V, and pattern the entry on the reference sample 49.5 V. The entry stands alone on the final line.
110 V
